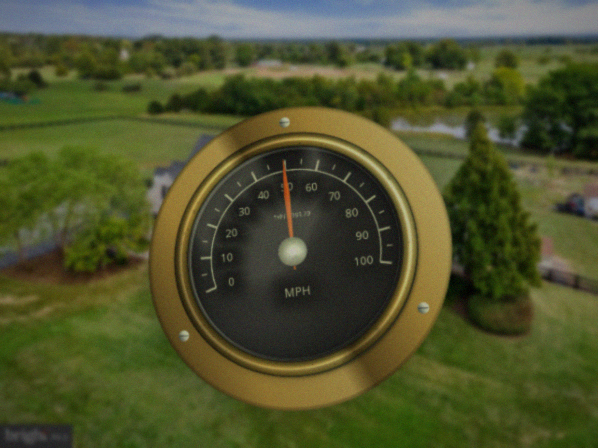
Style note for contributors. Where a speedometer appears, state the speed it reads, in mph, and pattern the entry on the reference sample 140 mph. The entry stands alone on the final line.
50 mph
